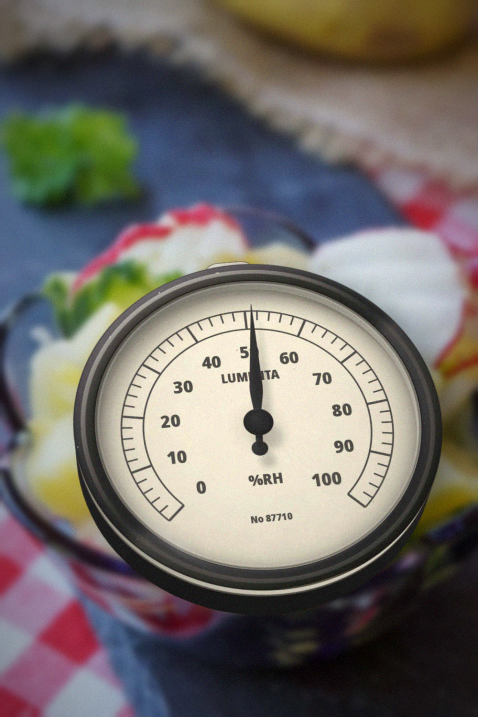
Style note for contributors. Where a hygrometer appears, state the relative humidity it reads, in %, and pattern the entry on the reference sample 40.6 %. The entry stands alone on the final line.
51 %
